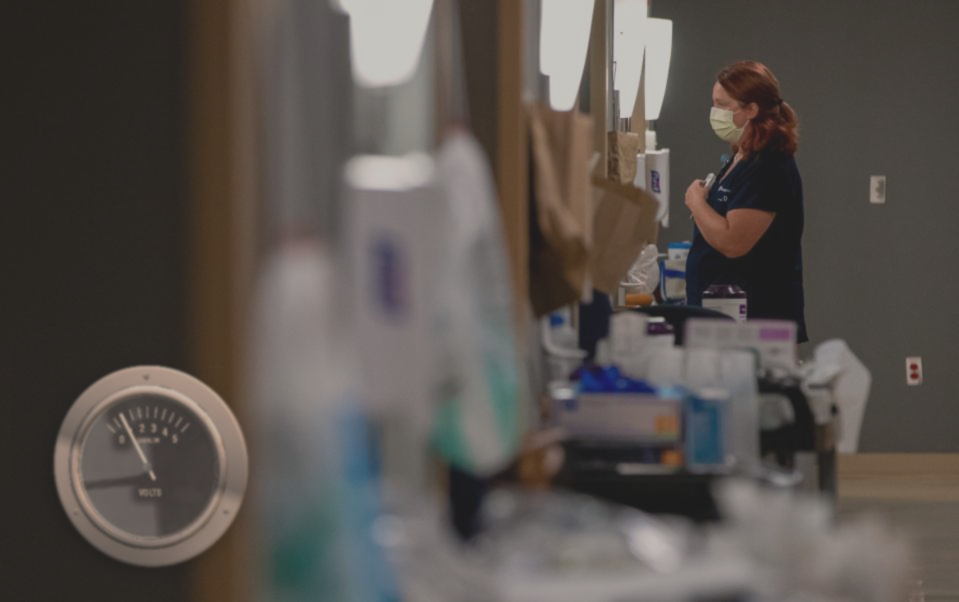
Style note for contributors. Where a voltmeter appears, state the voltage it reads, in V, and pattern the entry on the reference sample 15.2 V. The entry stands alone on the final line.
1 V
